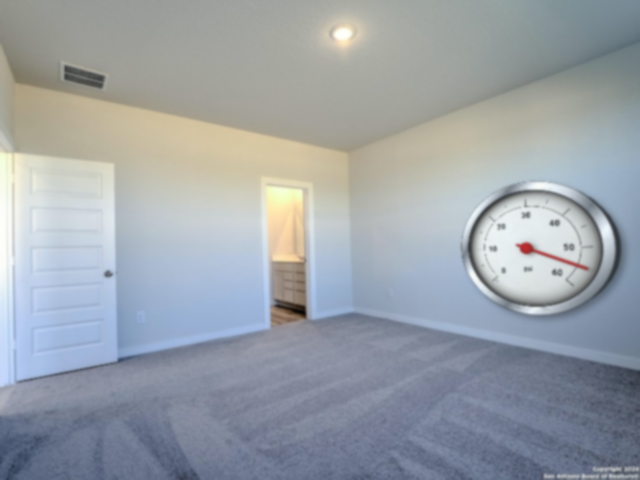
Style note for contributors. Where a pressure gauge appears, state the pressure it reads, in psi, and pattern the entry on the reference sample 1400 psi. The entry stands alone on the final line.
55 psi
